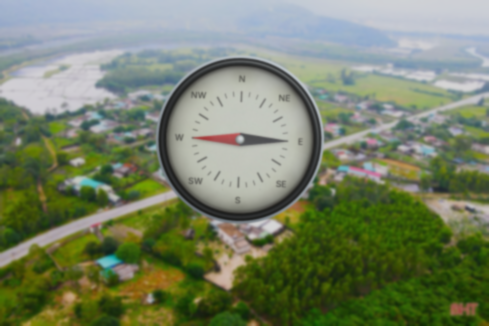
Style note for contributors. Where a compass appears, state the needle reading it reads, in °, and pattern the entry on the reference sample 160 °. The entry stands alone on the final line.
270 °
